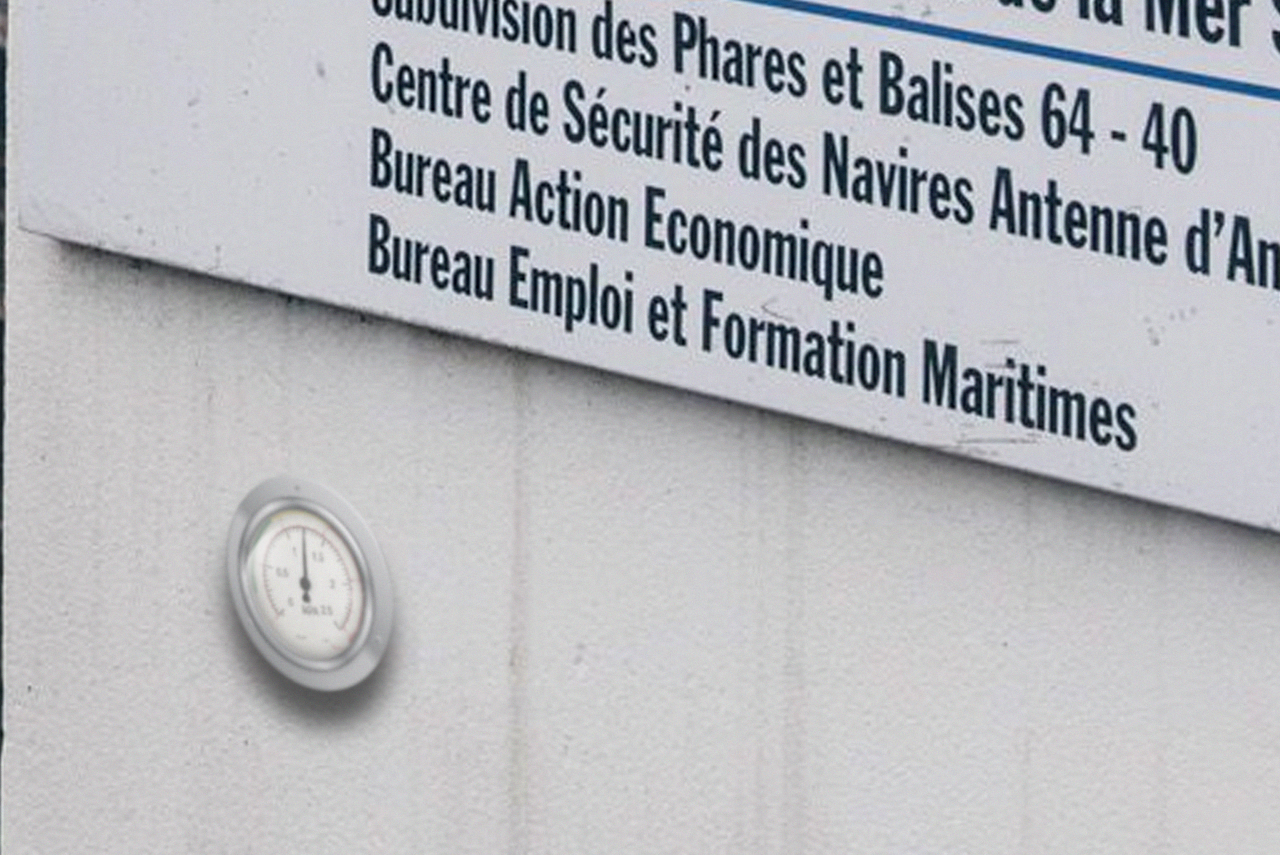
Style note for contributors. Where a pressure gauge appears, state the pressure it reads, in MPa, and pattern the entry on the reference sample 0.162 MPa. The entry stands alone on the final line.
1.25 MPa
